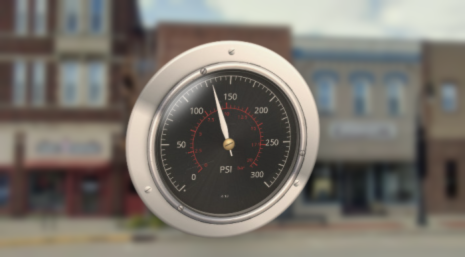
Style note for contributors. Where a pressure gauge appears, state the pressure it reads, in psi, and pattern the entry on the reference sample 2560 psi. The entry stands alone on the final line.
130 psi
